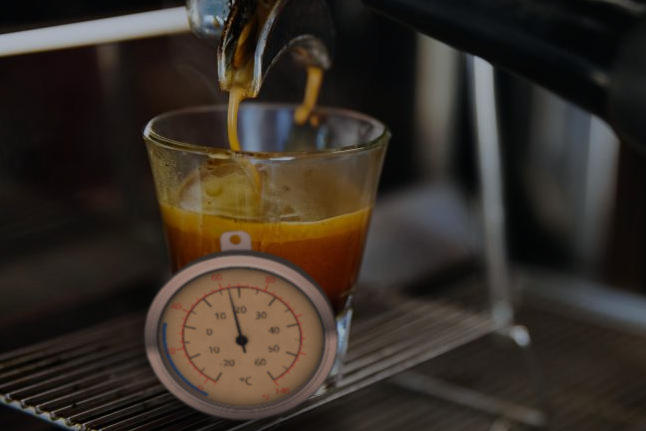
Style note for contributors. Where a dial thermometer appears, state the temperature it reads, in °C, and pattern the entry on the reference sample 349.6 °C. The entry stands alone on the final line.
17.5 °C
